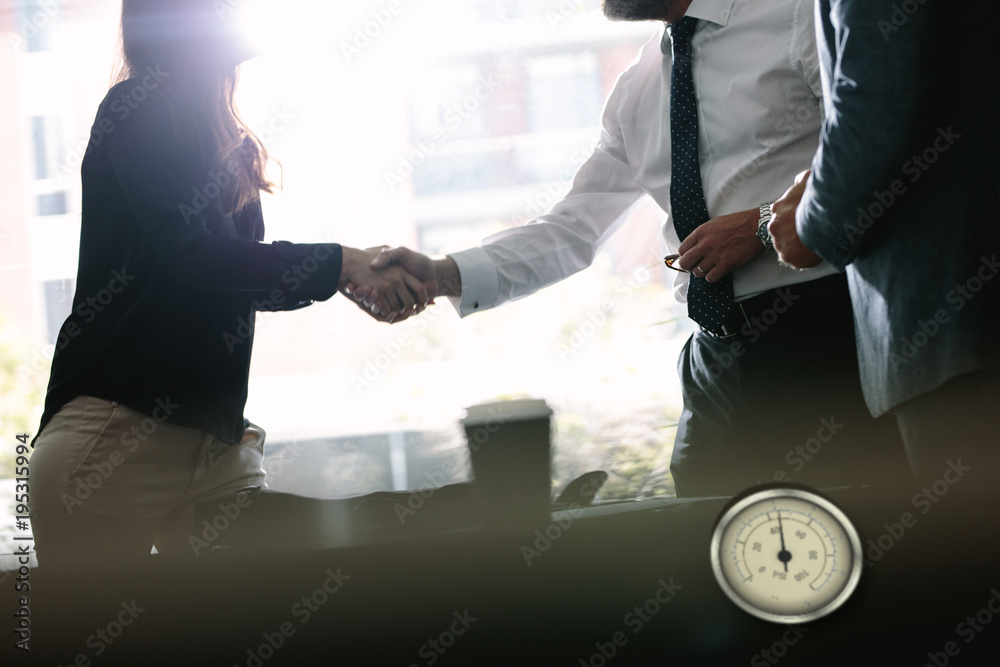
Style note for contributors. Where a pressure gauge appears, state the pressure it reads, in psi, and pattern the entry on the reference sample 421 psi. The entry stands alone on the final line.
45 psi
